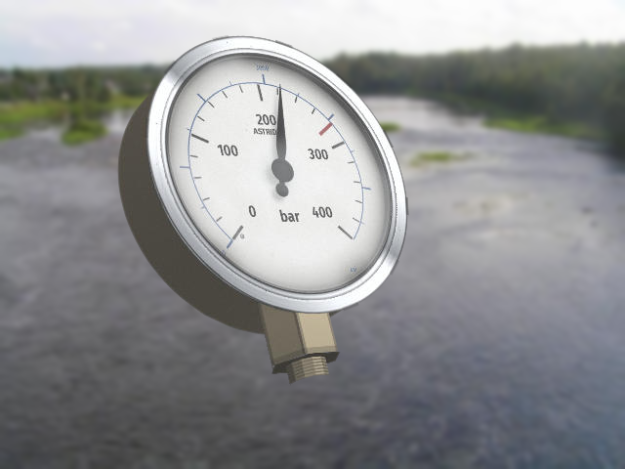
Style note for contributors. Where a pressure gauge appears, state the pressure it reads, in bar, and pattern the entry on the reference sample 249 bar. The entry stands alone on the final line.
220 bar
